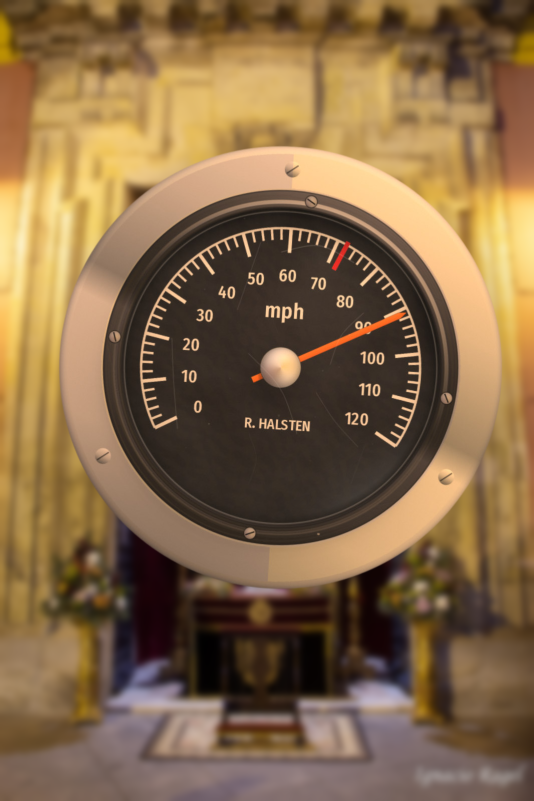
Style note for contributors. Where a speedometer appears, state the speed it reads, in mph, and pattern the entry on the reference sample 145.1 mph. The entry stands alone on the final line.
91 mph
